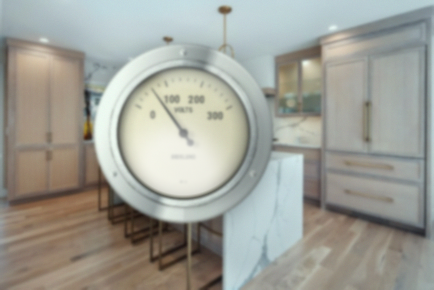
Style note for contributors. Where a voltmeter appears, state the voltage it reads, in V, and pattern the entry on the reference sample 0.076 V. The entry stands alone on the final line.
60 V
